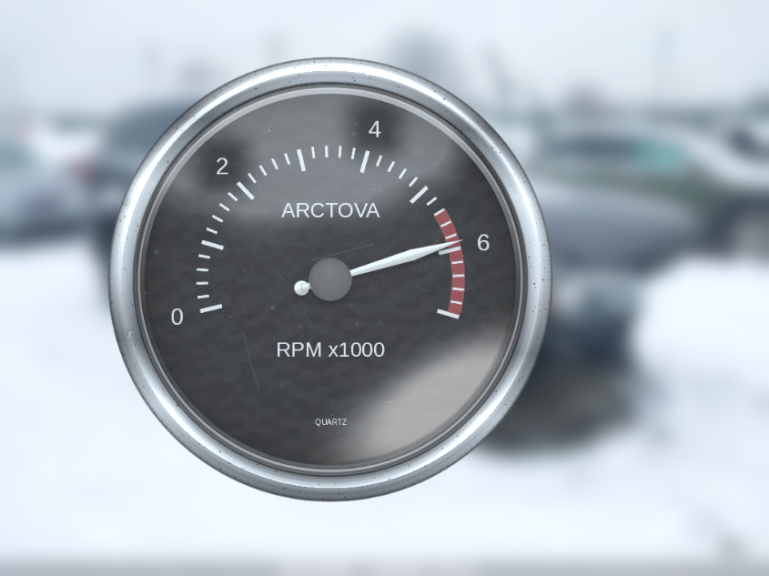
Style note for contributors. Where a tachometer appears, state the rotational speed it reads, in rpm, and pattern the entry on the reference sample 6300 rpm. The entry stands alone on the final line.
5900 rpm
